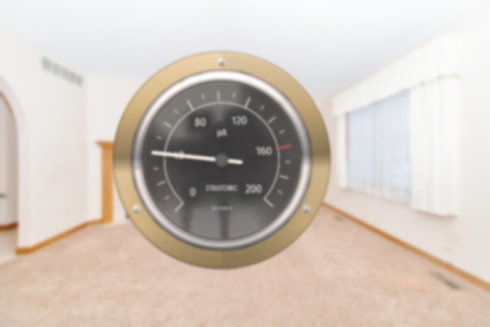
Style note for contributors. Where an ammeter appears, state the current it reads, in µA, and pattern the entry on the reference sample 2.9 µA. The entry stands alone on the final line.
40 µA
